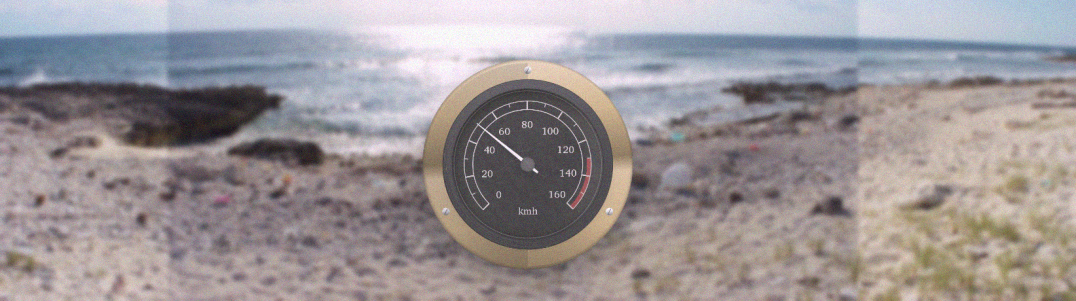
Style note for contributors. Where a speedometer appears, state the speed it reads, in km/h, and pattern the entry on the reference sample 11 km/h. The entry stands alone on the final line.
50 km/h
